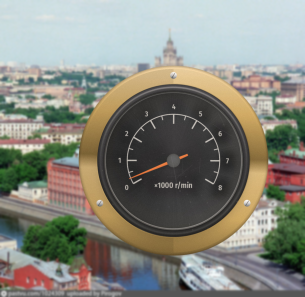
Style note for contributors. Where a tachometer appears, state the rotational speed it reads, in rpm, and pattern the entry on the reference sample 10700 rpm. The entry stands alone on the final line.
250 rpm
